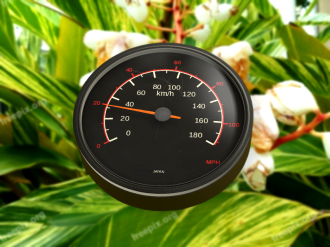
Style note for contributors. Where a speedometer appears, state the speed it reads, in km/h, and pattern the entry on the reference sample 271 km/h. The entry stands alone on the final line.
30 km/h
